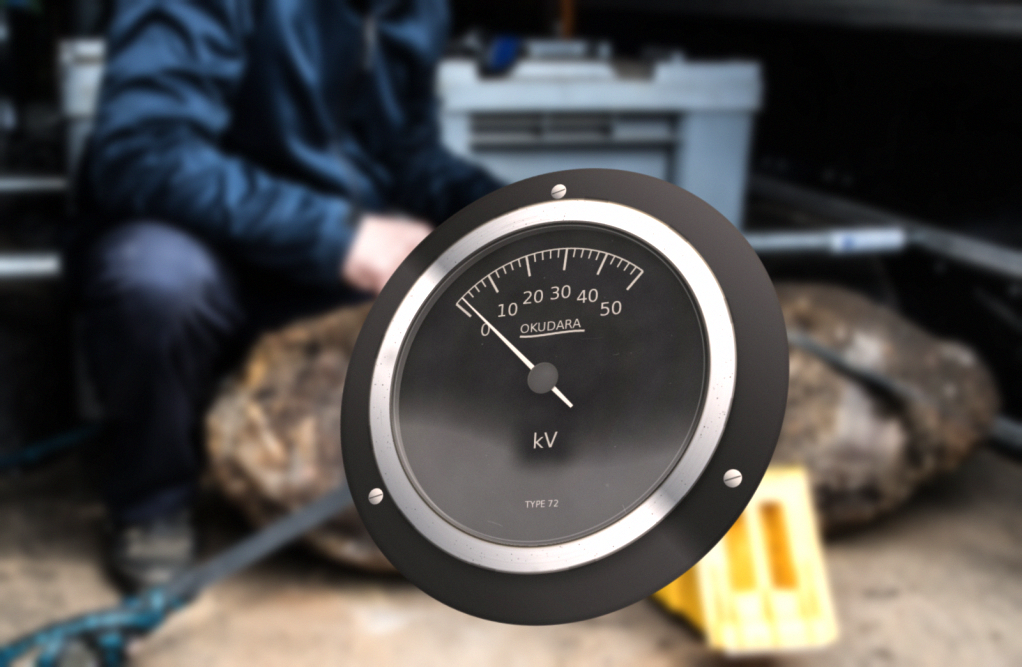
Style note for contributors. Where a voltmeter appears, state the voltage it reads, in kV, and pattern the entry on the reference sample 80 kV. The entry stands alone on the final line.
2 kV
